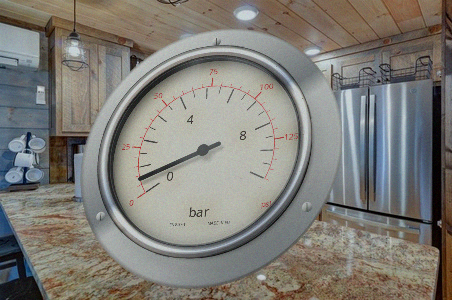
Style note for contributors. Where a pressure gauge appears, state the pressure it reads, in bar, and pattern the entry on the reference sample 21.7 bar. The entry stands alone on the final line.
0.5 bar
